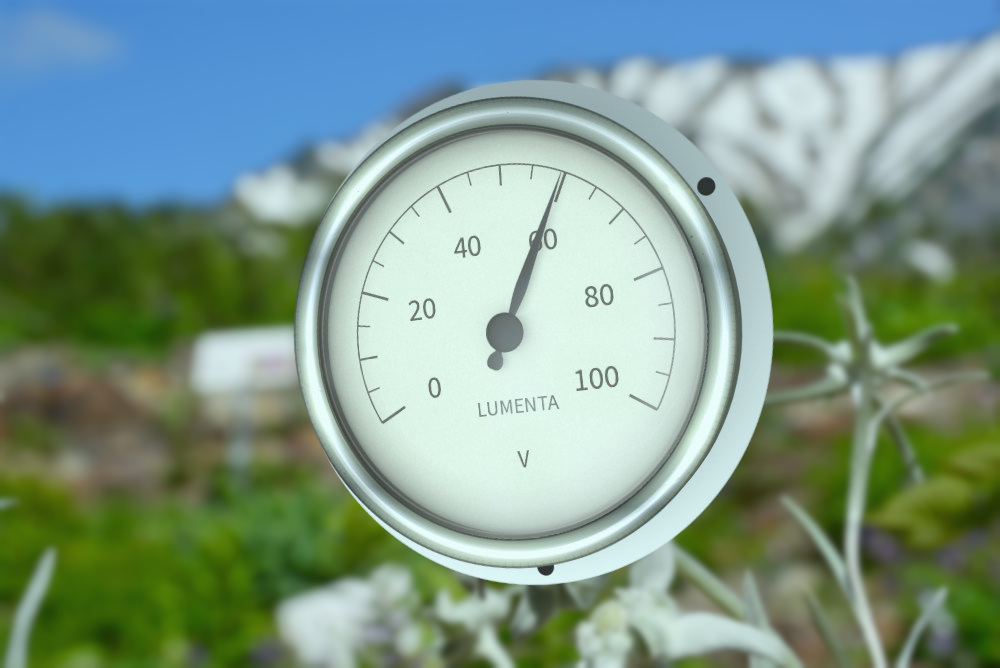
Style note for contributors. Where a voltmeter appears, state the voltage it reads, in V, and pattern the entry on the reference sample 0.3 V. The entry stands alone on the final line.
60 V
